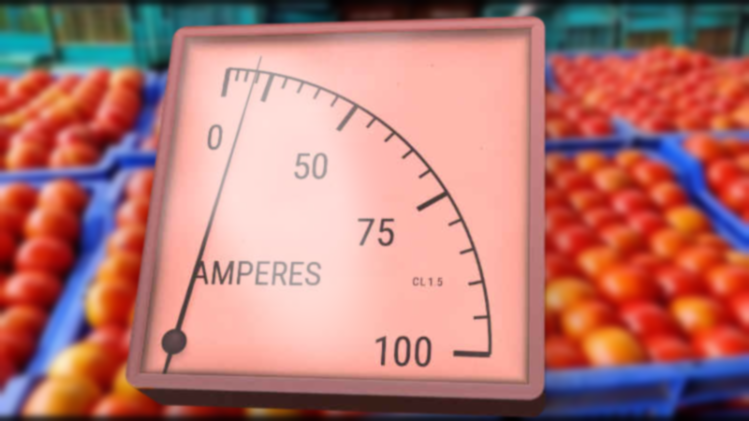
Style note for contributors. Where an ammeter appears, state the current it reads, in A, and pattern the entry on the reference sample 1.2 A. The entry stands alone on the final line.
20 A
